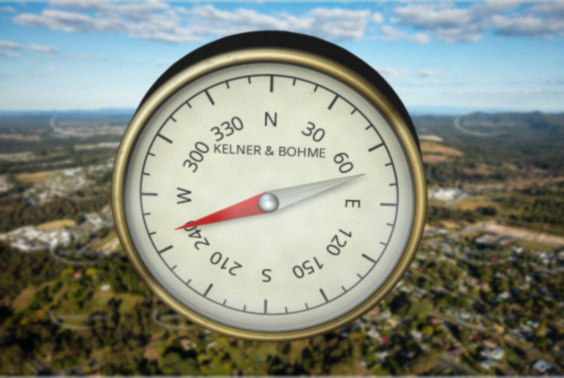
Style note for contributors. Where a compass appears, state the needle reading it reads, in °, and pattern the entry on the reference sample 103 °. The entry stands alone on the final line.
250 °
